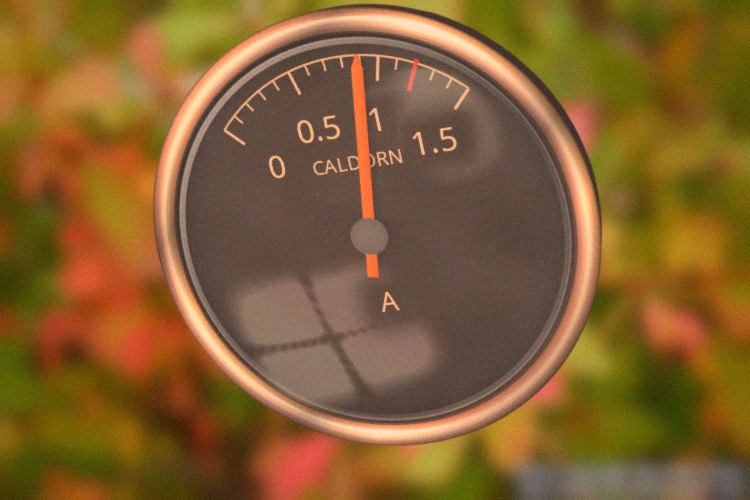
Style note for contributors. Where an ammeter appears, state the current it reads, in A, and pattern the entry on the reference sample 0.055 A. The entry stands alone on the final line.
0.9 A
